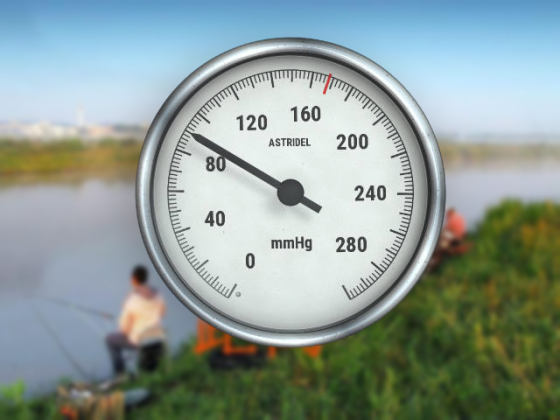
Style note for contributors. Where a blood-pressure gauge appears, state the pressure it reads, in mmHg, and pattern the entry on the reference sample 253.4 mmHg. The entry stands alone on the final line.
90 mmHg
